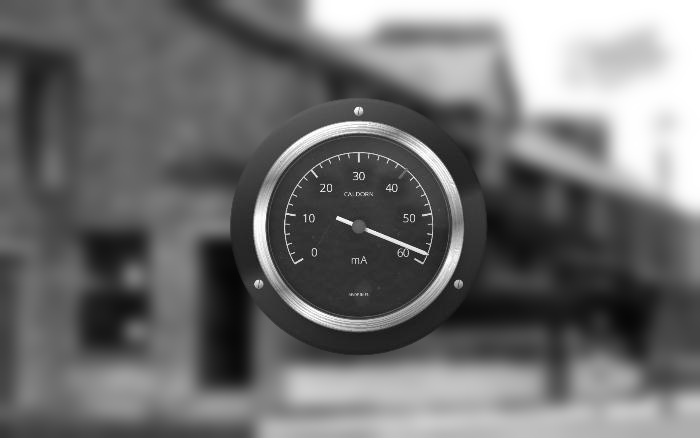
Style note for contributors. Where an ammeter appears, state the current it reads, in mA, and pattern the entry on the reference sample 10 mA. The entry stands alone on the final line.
58 mA
